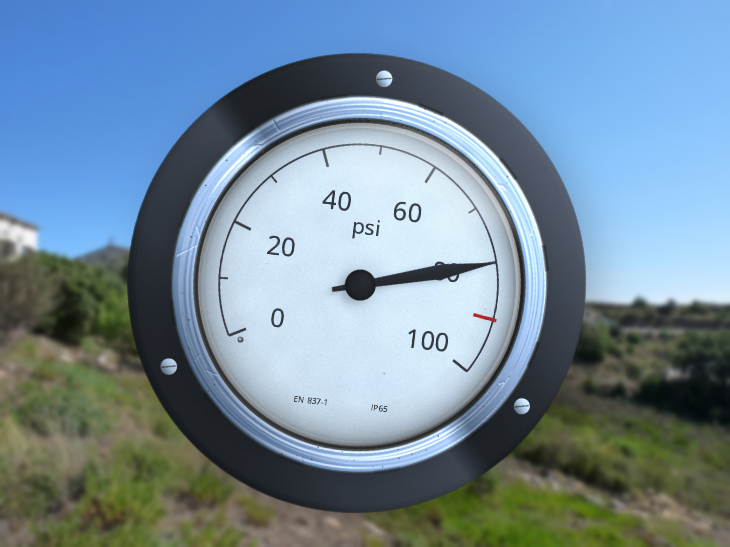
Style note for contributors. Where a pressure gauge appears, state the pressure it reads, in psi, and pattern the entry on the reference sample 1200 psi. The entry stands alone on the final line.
80 psi
